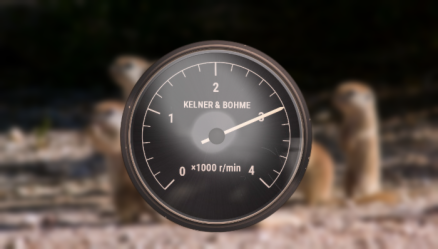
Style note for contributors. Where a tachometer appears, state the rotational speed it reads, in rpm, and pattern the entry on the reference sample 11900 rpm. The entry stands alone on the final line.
3000 rpm
